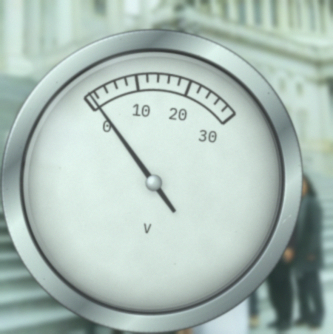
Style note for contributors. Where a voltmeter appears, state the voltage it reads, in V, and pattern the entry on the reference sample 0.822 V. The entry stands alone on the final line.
1 V
